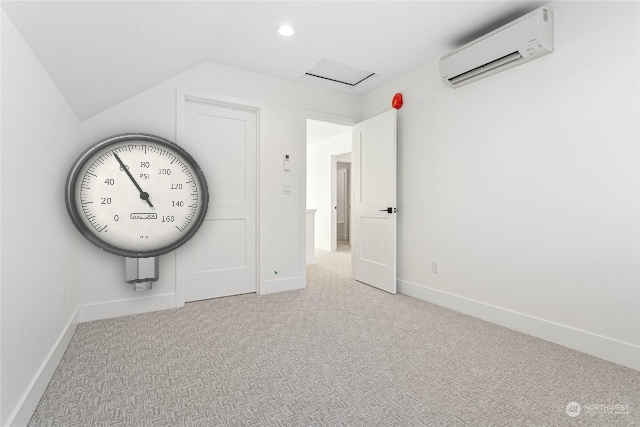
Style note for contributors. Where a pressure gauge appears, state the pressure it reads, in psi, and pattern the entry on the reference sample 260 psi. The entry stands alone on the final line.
60 psi
